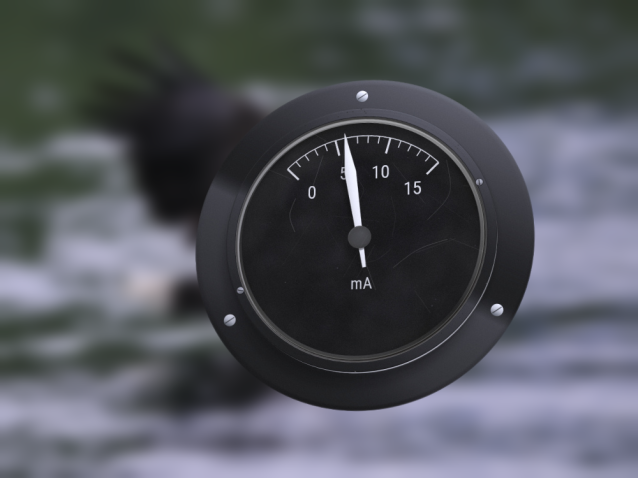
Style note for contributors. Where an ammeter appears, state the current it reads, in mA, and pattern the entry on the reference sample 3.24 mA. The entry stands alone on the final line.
6 mA
